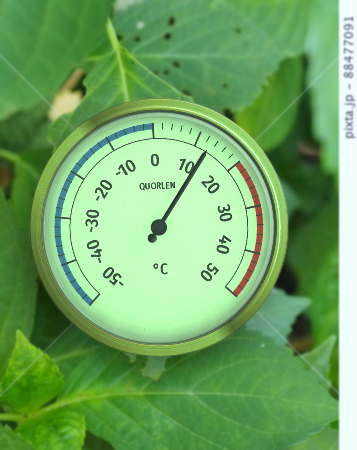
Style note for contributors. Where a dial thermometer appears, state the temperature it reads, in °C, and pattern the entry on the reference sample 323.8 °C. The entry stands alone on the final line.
13 °C
